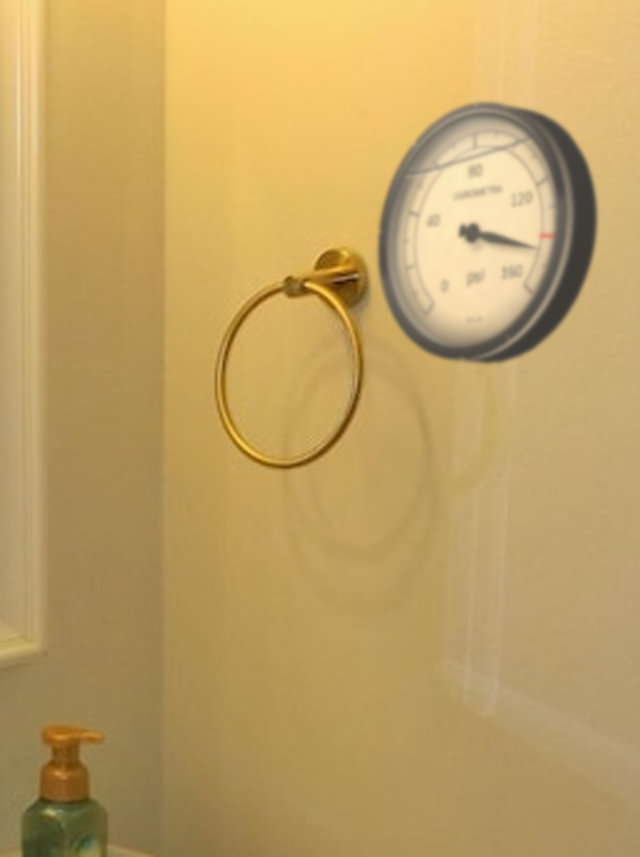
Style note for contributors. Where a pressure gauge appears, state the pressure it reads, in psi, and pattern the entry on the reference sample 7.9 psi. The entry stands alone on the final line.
145 psi
